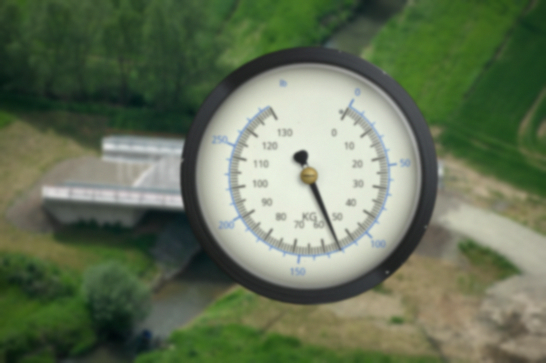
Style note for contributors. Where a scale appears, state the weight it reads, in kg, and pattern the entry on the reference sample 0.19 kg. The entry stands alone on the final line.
55 kg
